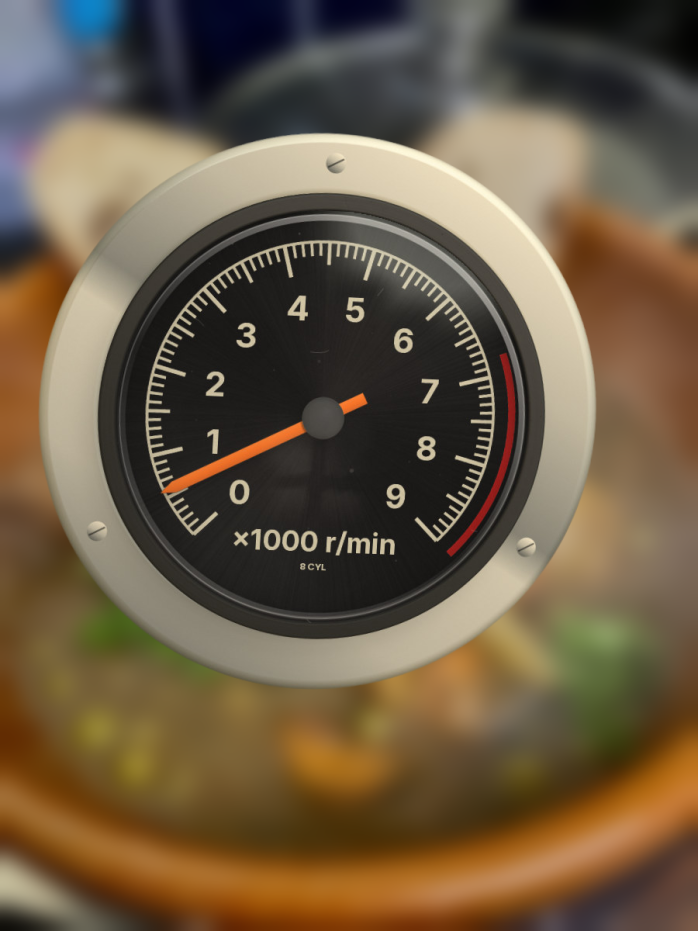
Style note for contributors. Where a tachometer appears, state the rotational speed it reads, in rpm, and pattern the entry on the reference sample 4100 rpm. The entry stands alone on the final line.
600 rpm
